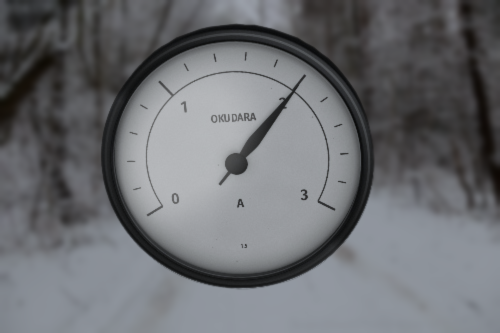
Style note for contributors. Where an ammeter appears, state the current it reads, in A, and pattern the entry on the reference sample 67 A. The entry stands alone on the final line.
2 A
